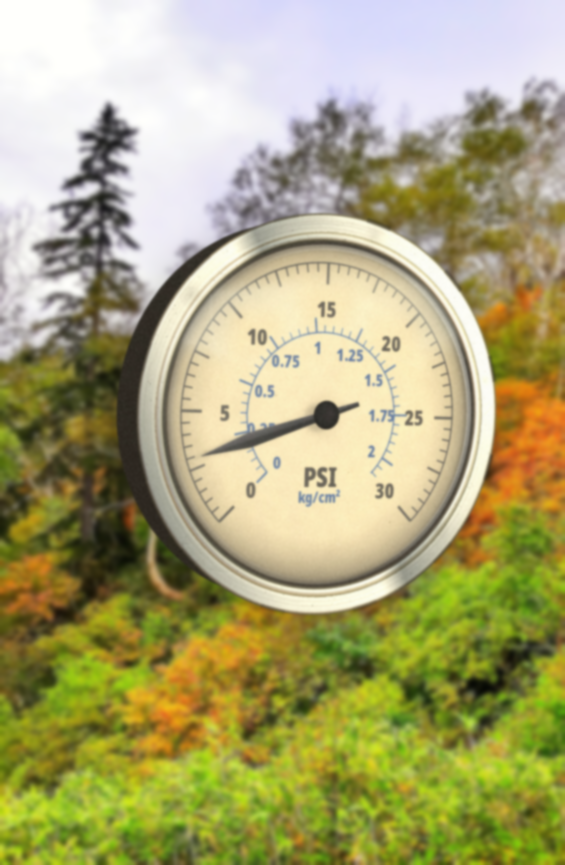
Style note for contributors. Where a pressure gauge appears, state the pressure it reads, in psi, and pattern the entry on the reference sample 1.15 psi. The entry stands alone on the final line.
3 psi
